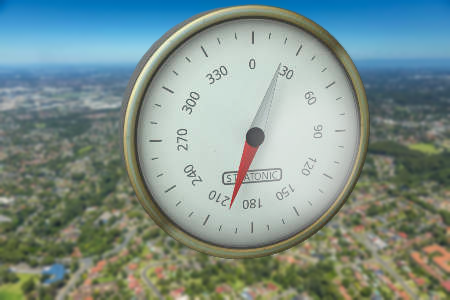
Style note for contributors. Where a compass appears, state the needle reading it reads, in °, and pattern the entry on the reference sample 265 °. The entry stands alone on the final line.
200 °
